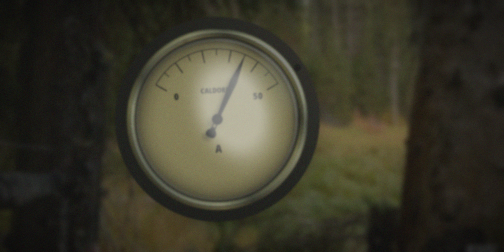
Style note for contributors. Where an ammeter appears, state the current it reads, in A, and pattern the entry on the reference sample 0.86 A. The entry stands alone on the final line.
35 A
